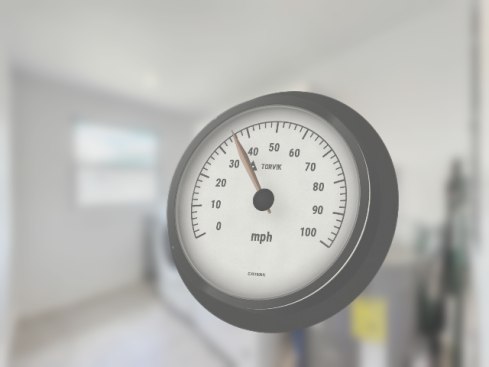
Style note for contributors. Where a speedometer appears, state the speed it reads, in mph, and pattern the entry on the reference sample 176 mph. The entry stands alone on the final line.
36 mph
